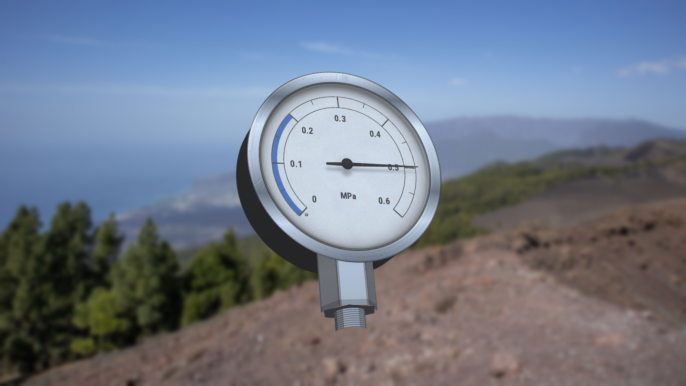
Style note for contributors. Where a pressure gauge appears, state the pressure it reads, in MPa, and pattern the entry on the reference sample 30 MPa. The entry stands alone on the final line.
0.5 MPa
